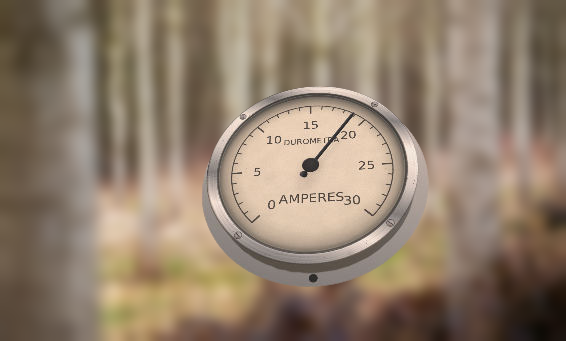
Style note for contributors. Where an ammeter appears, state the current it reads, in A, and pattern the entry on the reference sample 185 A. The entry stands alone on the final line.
19 A
